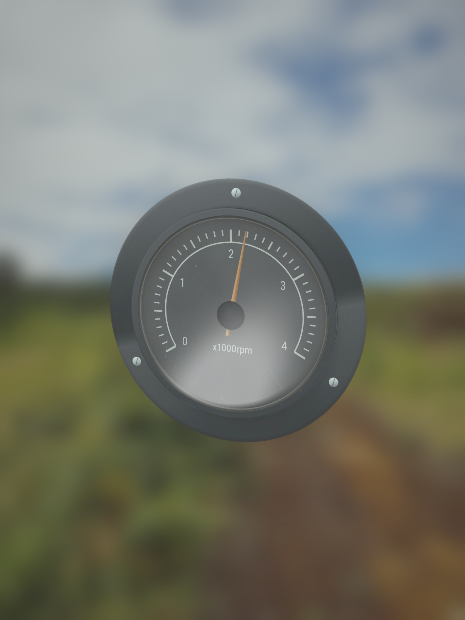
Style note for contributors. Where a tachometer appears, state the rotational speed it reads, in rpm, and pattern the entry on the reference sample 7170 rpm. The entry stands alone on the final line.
2200 rpm
